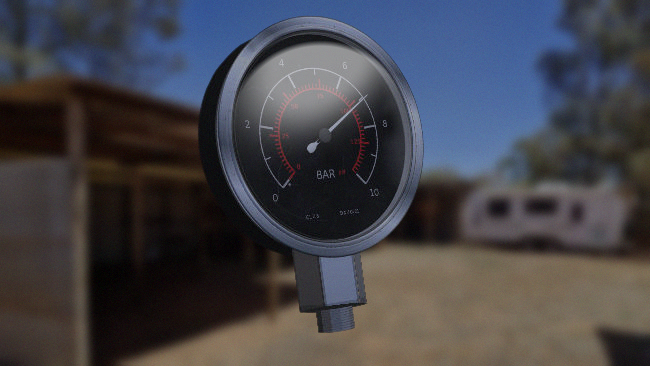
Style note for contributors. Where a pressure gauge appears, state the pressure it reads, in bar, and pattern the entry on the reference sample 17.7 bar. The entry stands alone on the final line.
7 bar
